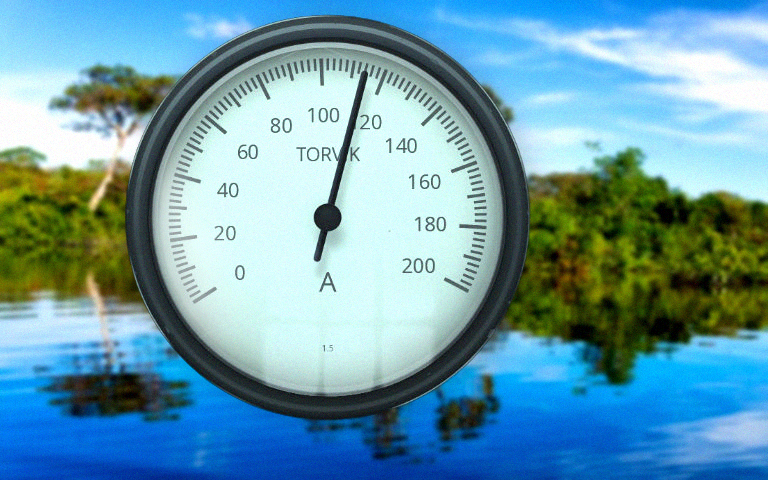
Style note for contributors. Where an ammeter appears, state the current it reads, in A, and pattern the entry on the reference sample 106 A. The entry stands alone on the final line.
114 A
